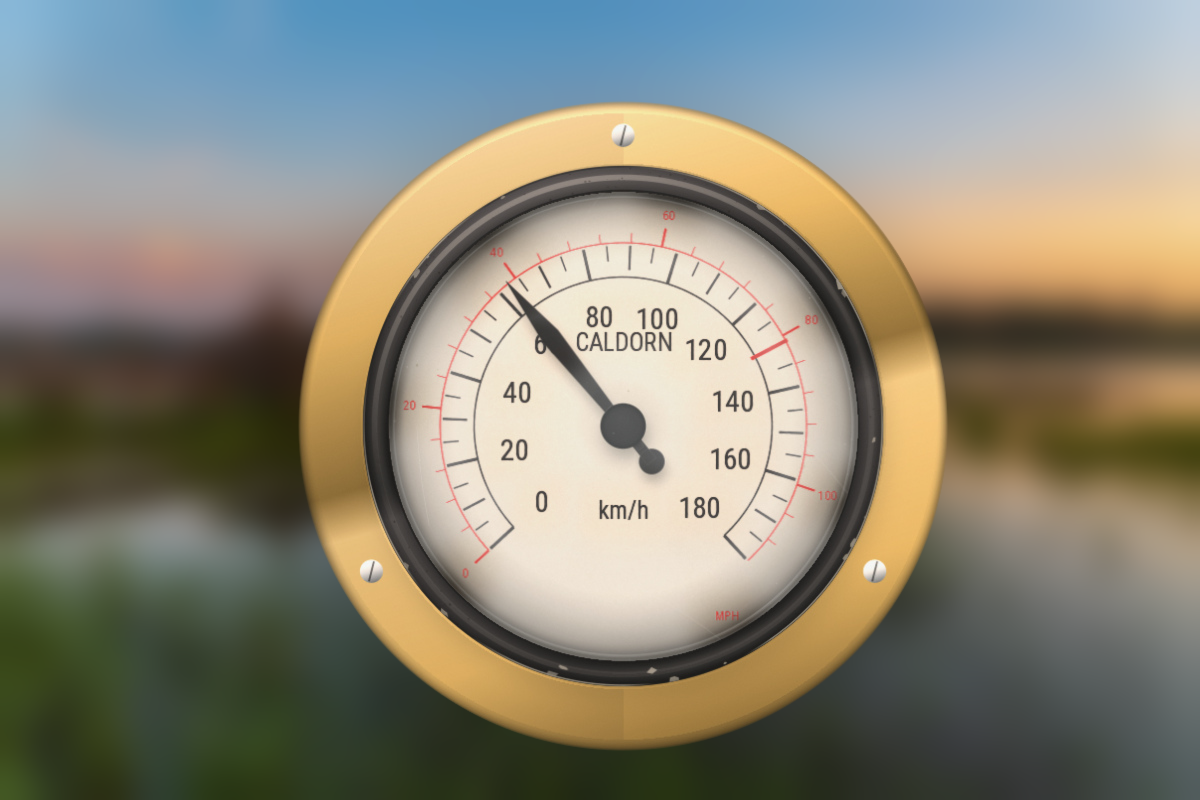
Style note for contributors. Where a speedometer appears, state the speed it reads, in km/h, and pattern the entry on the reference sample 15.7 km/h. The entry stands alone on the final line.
62.5 km/h
